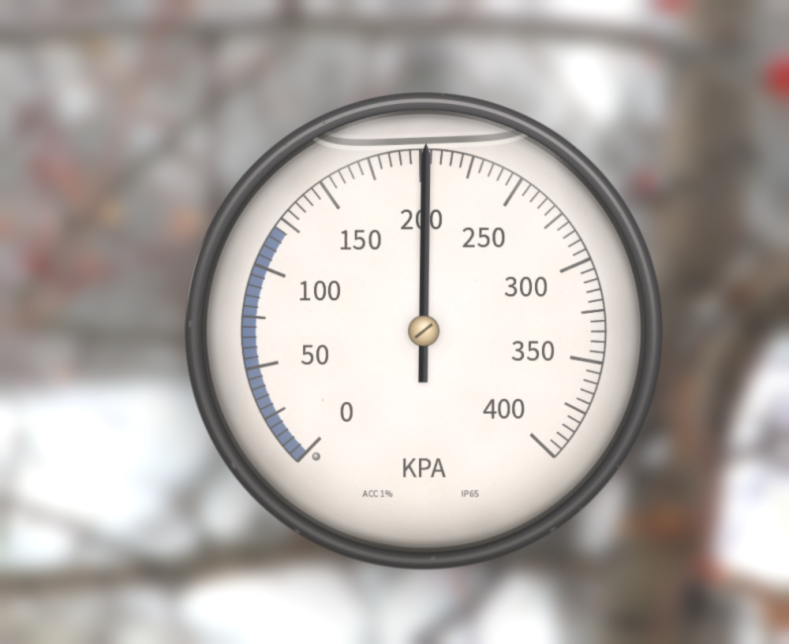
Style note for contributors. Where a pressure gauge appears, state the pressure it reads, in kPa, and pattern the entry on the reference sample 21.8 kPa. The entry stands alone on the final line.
202.5 kPa
